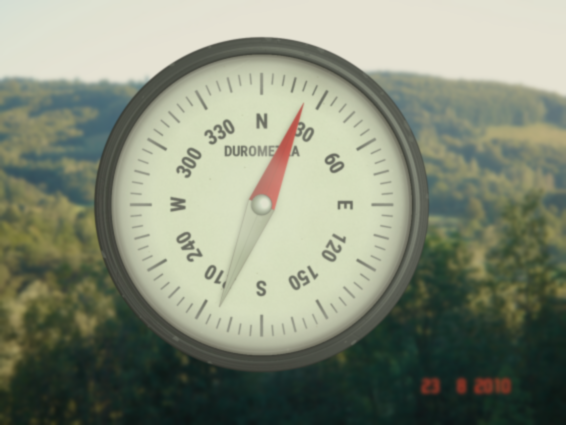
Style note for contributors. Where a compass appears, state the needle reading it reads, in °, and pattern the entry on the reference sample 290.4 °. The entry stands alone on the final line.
22.5 °
